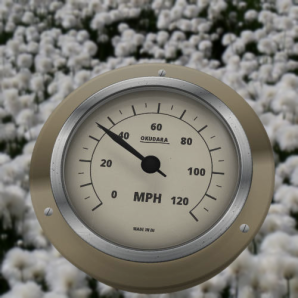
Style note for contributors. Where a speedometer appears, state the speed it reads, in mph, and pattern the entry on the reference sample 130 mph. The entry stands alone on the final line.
35 mph
